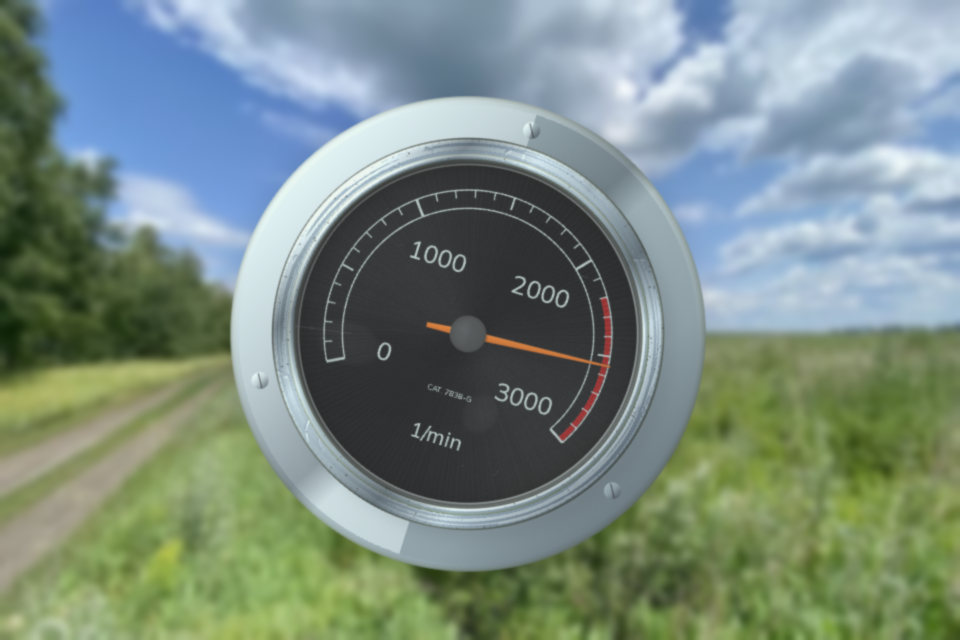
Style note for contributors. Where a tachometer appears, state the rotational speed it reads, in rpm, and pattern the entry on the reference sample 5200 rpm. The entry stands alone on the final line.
2550 rpm
